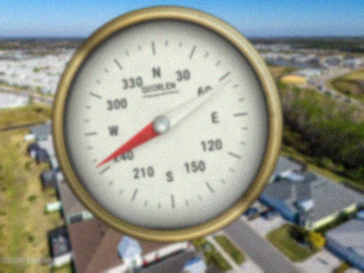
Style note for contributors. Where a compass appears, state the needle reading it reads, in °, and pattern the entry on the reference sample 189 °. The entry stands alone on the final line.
245 °
